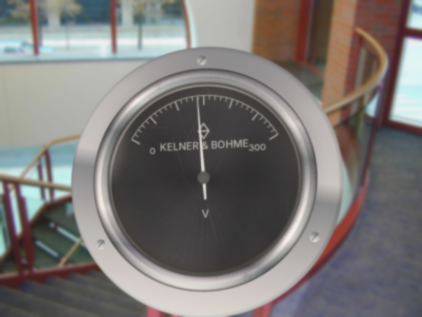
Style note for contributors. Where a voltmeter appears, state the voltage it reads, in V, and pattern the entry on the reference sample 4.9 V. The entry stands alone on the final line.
140 V
